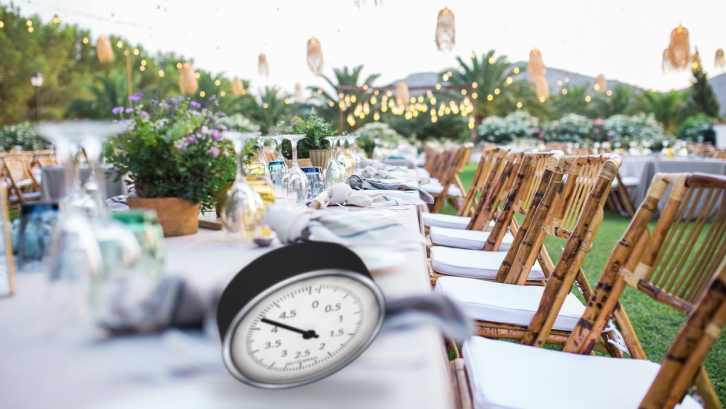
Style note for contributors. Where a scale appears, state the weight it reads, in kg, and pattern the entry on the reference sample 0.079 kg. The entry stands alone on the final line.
4.25 kg
